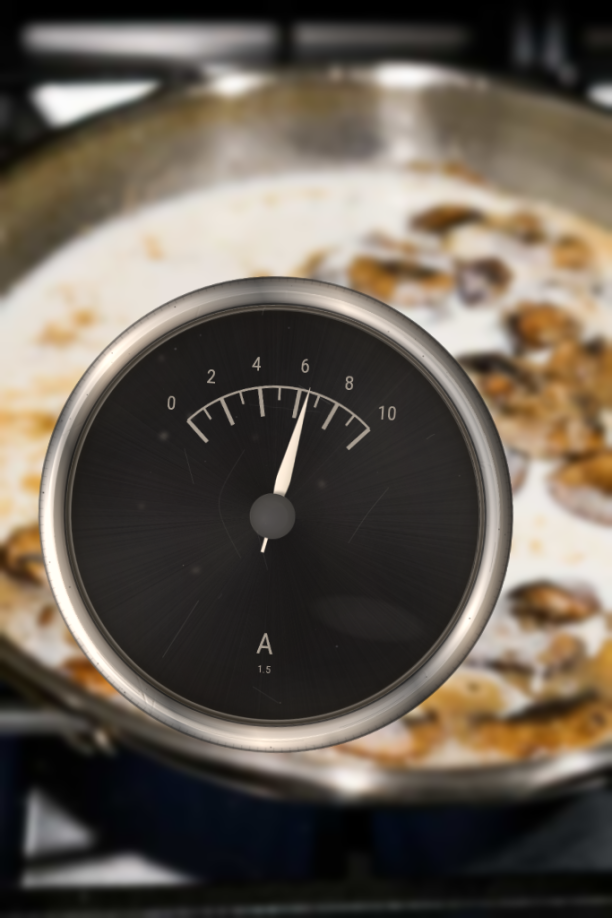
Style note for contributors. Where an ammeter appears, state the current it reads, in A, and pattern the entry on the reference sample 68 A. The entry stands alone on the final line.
6.5 A
